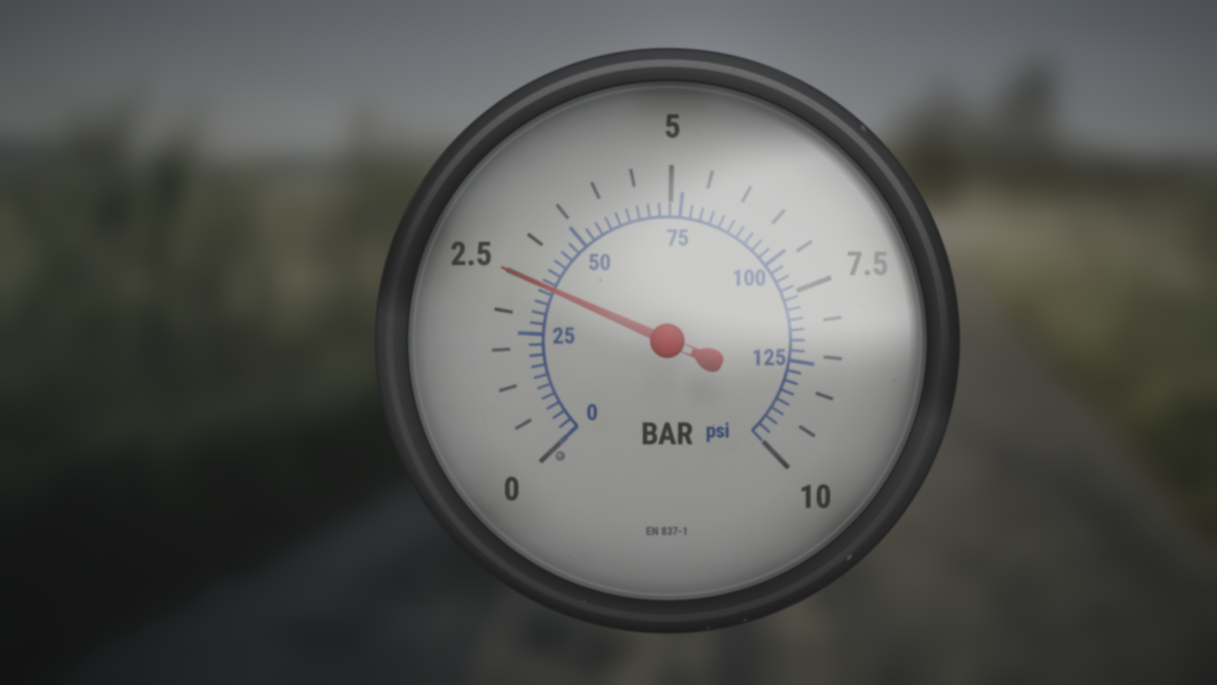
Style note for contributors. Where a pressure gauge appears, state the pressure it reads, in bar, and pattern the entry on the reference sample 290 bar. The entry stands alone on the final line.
2.5 bar
